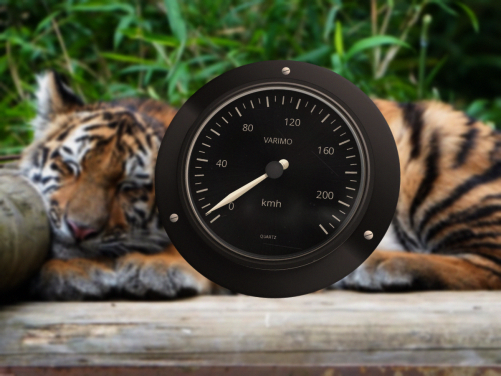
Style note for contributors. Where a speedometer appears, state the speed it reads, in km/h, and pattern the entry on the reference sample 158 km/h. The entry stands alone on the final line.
5 km/h
